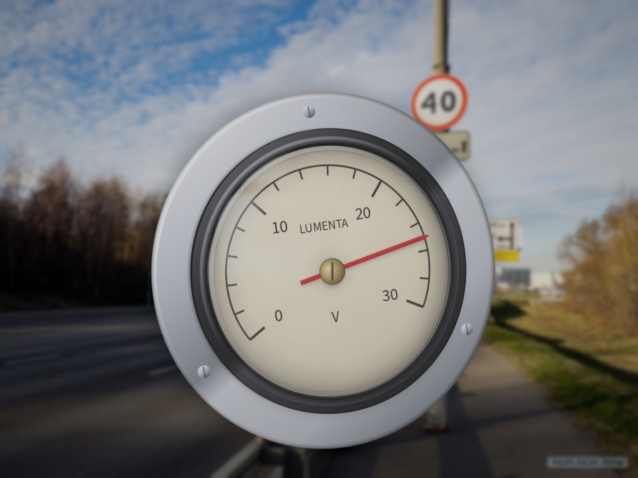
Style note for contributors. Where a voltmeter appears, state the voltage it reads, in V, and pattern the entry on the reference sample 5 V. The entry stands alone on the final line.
25 V
